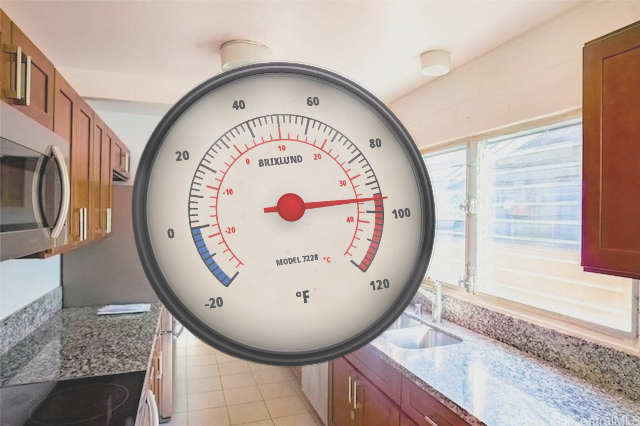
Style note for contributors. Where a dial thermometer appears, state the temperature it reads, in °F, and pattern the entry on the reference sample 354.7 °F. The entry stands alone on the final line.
96 °F
